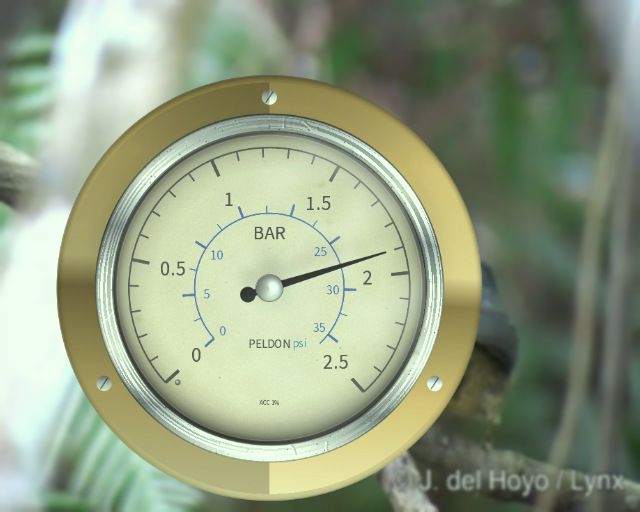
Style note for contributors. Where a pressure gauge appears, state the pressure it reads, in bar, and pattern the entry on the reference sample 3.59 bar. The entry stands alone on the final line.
1.9 bar
